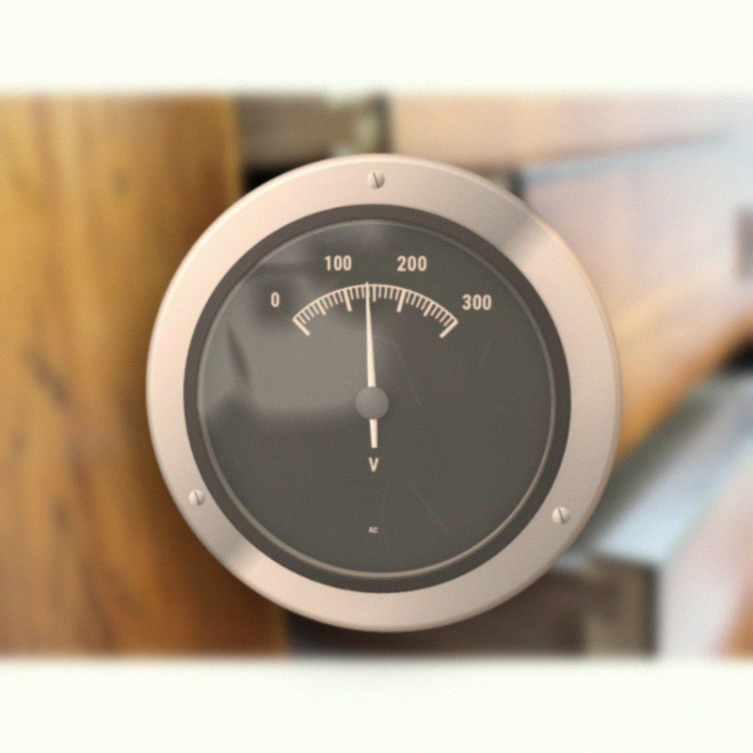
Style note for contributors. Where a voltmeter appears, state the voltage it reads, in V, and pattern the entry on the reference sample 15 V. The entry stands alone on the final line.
140 V
